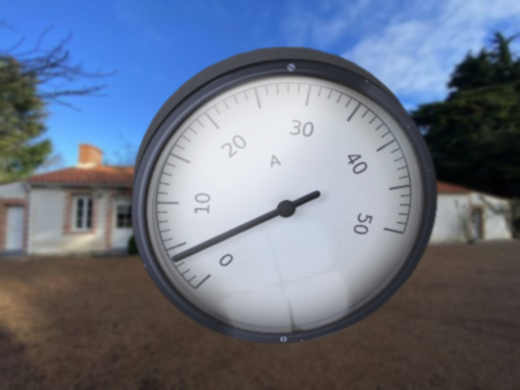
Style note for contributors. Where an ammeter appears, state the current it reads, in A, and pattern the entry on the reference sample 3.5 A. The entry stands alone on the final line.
4 A
